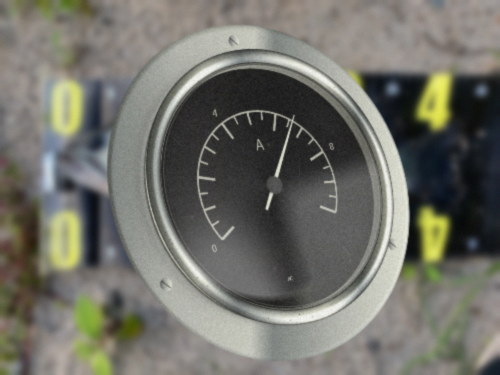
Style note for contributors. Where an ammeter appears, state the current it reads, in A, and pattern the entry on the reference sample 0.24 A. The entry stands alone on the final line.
6.5 A
